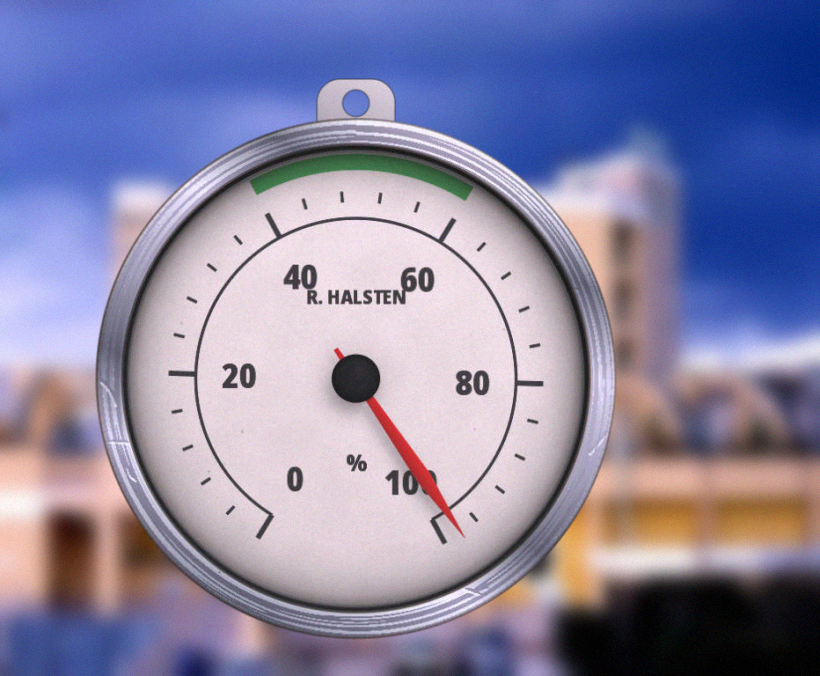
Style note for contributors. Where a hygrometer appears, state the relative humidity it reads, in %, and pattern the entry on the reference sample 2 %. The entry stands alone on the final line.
98 %
